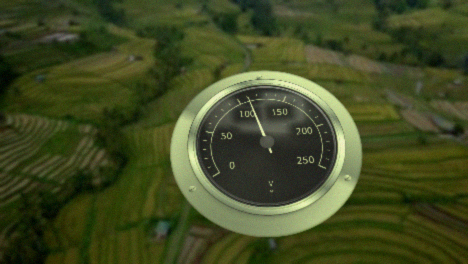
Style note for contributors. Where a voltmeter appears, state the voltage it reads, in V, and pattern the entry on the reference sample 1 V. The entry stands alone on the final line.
110 V
